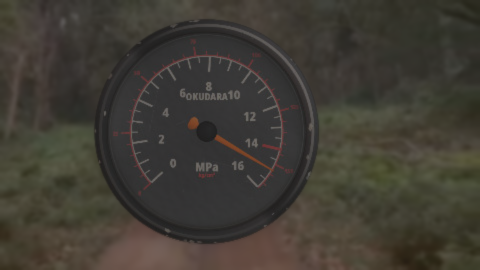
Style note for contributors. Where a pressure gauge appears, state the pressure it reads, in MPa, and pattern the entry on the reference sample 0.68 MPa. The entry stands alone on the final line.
15 MPa
